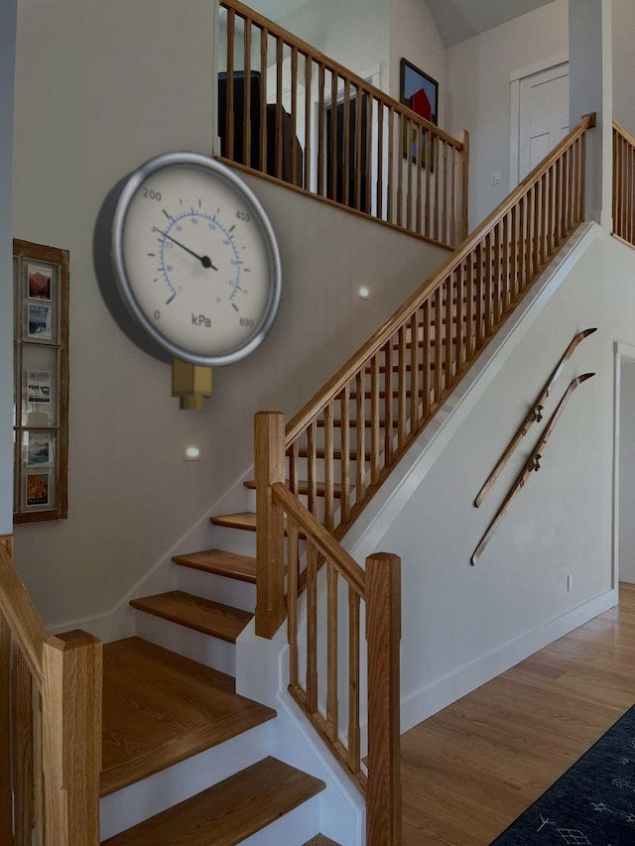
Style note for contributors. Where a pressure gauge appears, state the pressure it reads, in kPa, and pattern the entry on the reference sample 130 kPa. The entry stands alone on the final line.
150 kPa
